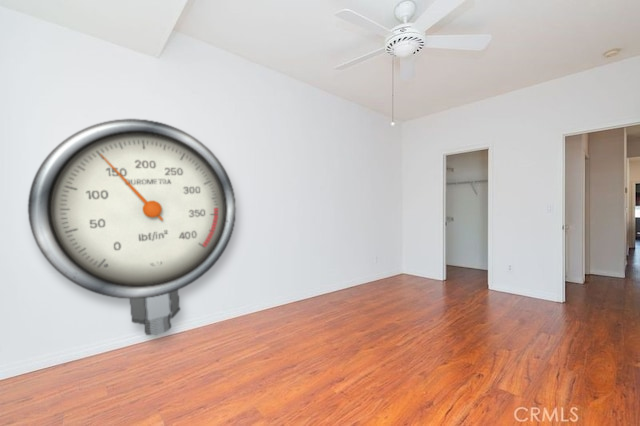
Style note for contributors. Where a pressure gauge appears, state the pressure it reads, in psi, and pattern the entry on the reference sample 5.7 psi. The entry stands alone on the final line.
150 psi
